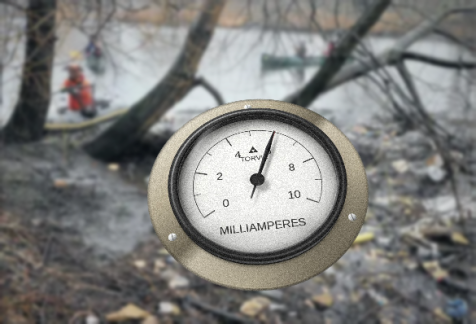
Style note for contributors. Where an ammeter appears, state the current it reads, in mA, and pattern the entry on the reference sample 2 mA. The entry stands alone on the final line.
6 mA
